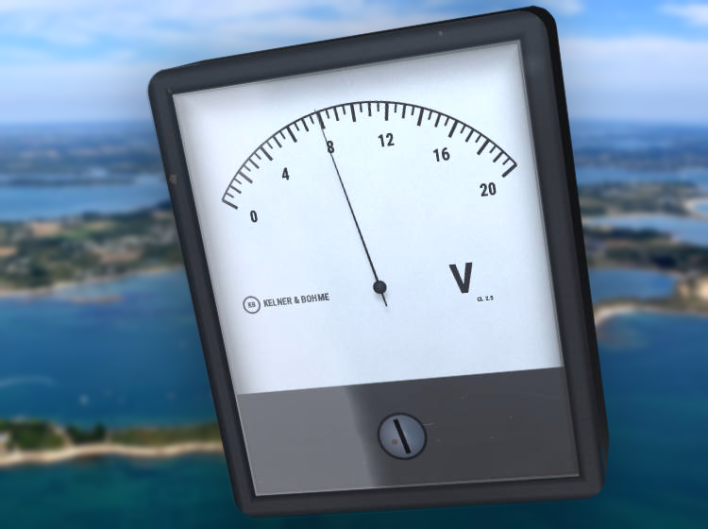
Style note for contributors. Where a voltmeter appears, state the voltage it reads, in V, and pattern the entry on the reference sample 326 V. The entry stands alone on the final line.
8 V
